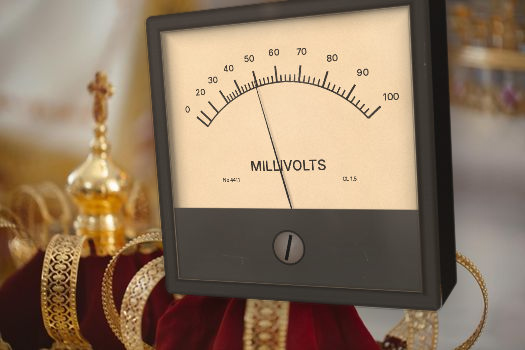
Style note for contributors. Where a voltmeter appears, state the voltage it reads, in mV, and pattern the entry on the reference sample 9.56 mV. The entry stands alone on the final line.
50 mV
